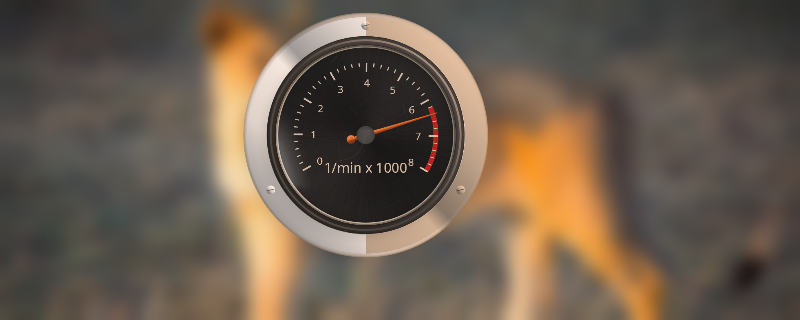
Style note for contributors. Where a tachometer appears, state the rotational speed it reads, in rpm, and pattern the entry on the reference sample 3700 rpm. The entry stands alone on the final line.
6400 rpm
